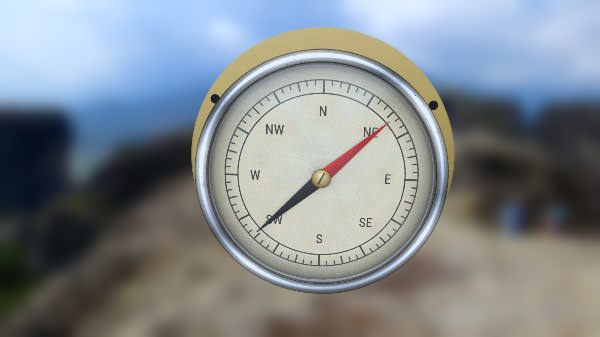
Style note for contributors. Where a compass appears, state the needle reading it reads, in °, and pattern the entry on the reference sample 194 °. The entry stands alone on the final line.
47.5 °
